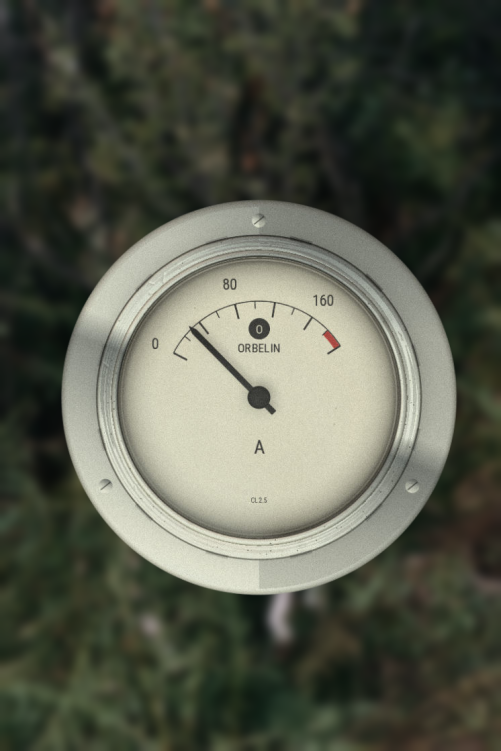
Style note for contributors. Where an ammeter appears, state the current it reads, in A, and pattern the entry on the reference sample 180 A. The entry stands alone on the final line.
30 A
